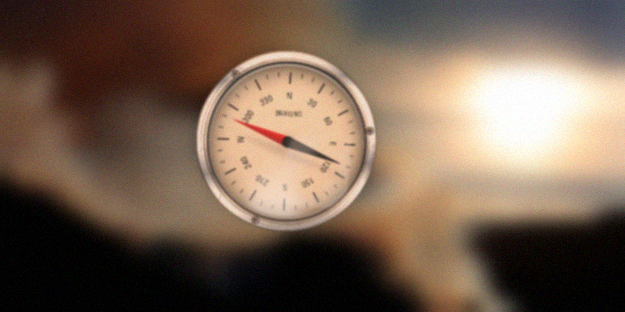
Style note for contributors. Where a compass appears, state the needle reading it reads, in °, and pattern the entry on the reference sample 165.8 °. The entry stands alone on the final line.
290 °
